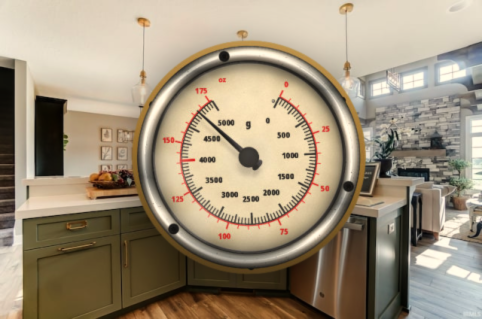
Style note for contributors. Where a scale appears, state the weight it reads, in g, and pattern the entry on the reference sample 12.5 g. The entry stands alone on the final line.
4750 g
